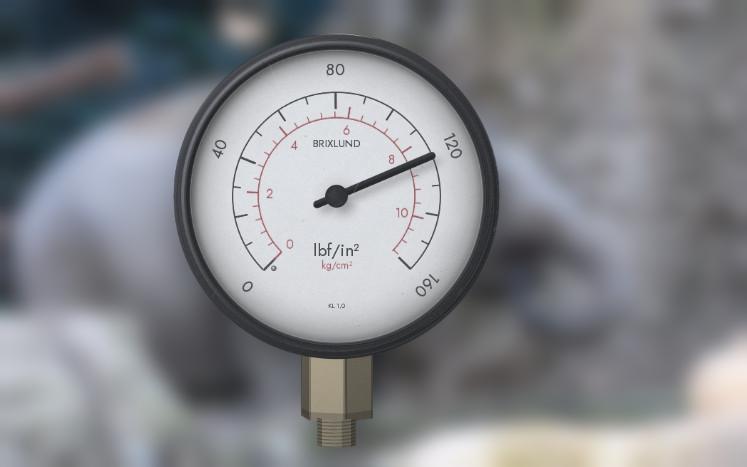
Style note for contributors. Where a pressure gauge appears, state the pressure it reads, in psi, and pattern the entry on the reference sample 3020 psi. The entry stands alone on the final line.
120 psi
